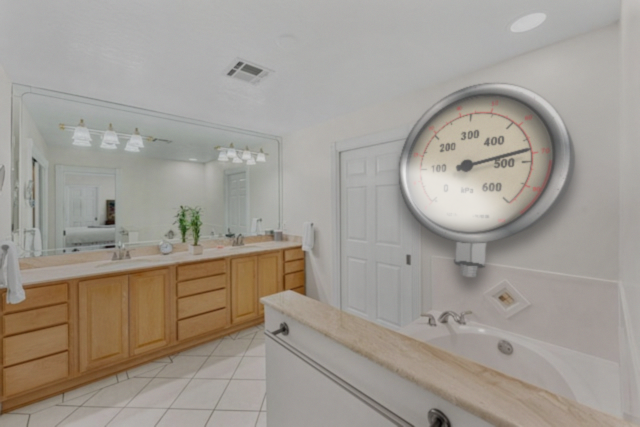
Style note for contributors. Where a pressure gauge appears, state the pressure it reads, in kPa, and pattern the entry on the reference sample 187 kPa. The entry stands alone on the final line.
475 kPa
